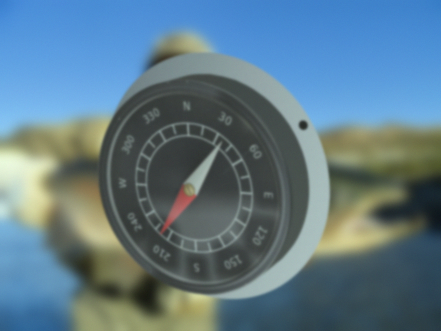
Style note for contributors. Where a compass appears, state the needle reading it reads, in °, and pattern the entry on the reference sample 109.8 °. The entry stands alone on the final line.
217.5 °
